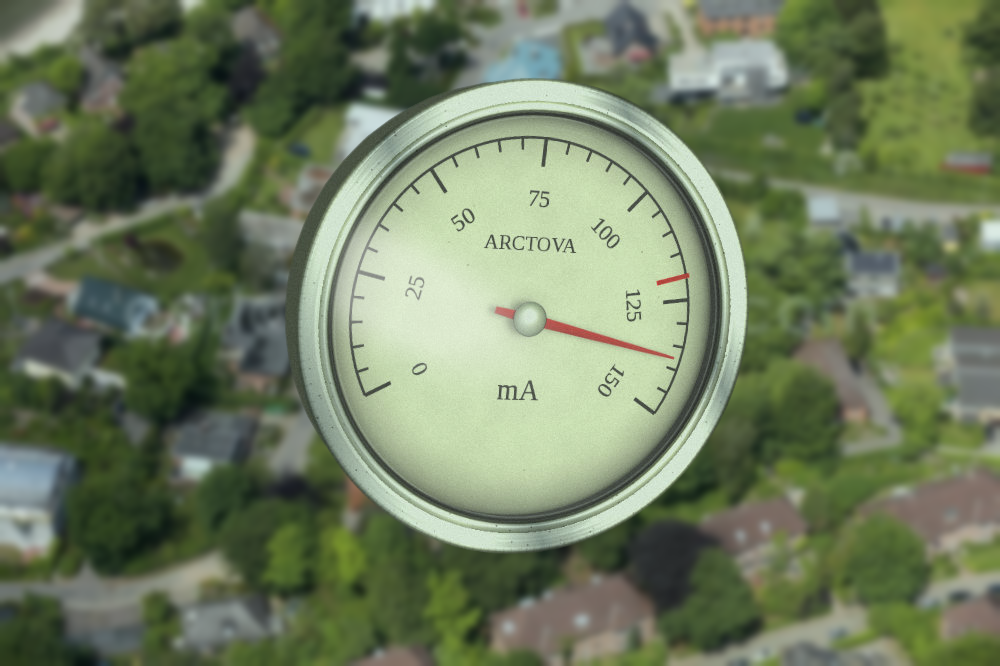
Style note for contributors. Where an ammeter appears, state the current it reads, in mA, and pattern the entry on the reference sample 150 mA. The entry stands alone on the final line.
137.5 mA
